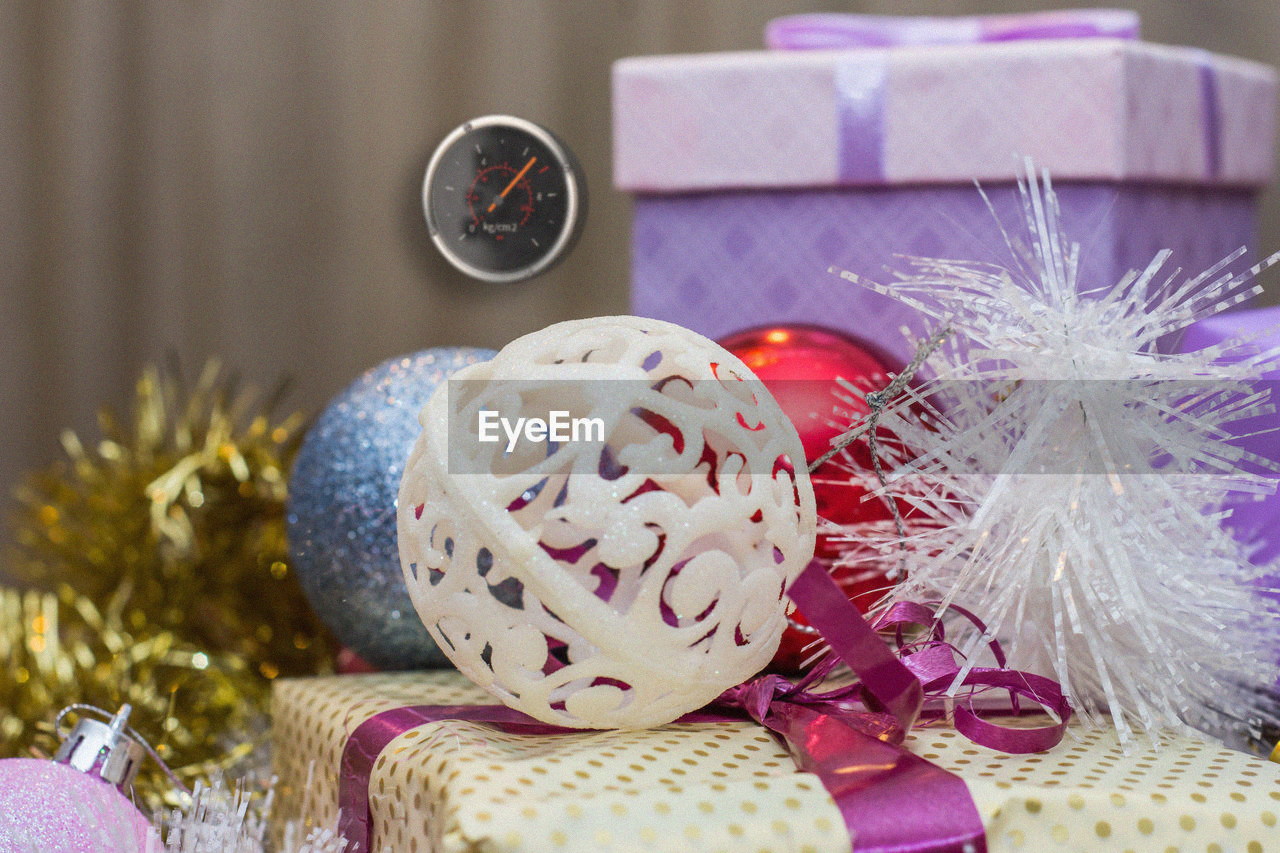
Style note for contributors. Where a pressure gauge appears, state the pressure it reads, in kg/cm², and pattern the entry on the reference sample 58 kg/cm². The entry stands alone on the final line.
6.5 kg/cm²
